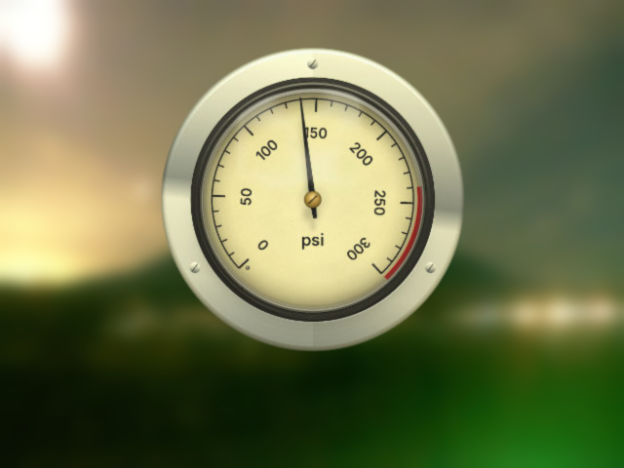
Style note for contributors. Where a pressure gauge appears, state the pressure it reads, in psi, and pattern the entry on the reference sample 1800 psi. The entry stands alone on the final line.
140 psi
